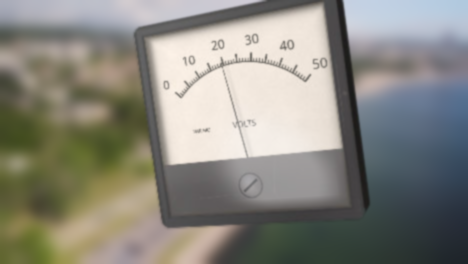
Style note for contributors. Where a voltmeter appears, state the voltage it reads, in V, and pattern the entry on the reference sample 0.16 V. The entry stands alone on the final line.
20 V
